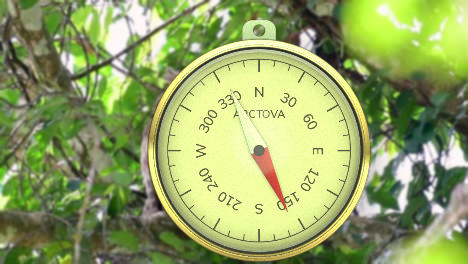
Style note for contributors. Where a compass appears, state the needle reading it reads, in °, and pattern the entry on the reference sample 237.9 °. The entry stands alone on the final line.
155 °
